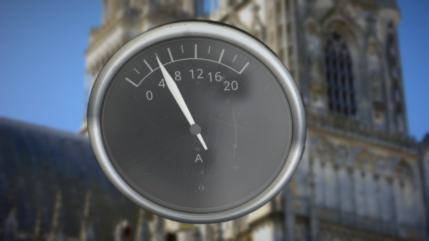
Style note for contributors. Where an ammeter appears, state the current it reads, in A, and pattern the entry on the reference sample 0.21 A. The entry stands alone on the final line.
6 A
